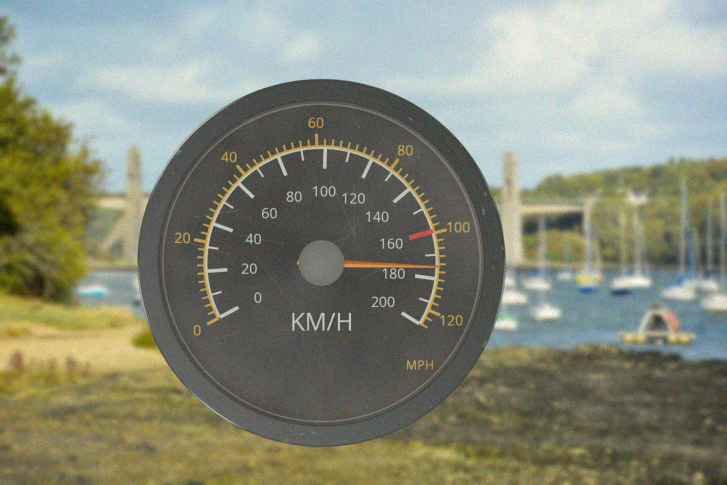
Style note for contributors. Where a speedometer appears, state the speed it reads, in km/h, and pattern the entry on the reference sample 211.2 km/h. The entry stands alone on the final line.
175 km/h
